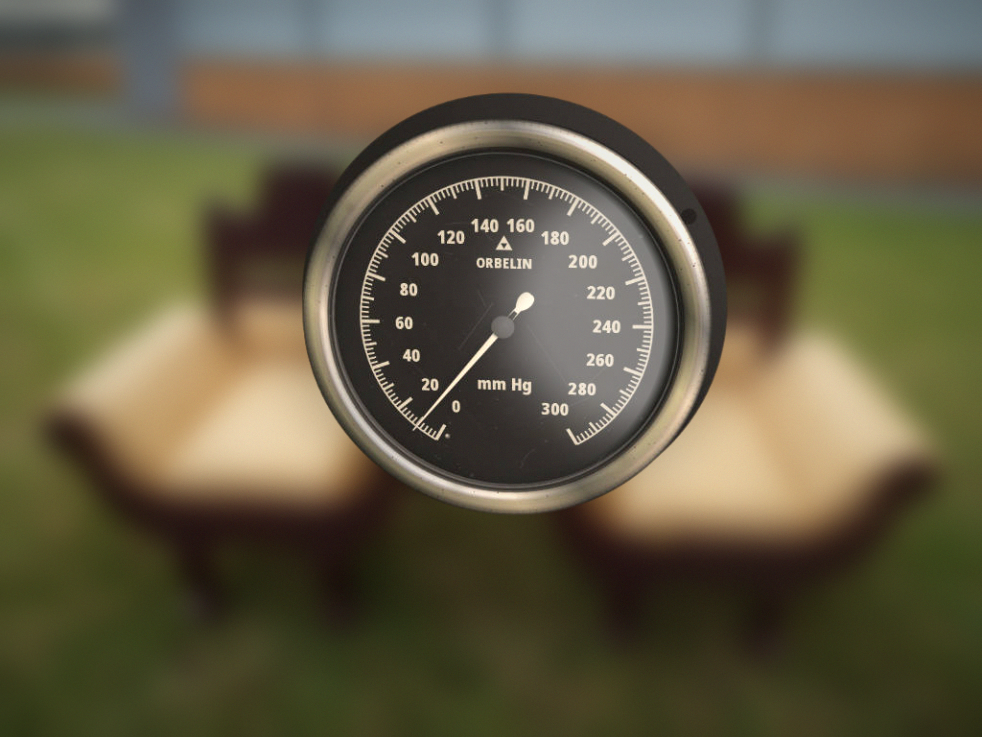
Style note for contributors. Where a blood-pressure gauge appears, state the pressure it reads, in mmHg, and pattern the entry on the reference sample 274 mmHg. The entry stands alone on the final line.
10 mmHg
